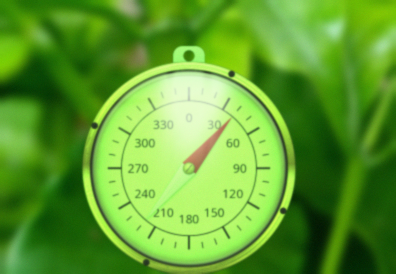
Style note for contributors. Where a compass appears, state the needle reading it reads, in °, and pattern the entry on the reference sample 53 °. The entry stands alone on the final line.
40 °
